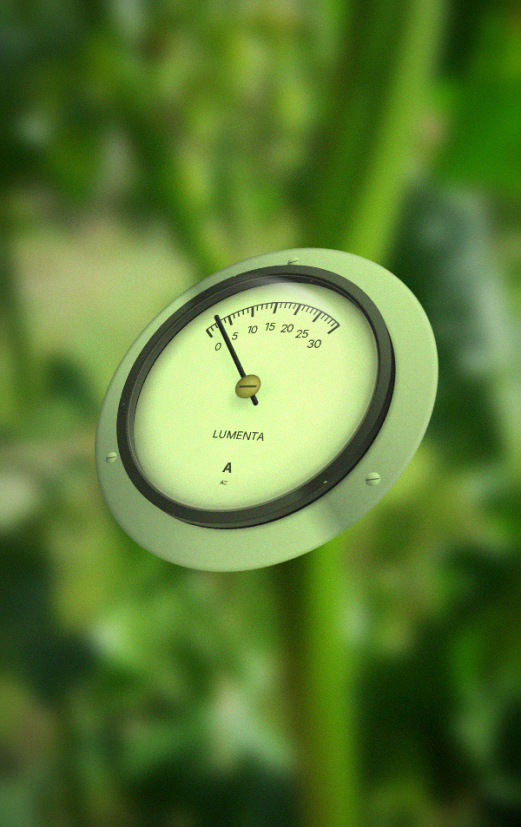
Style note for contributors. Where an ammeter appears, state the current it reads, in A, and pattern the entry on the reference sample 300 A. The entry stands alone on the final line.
3 A
